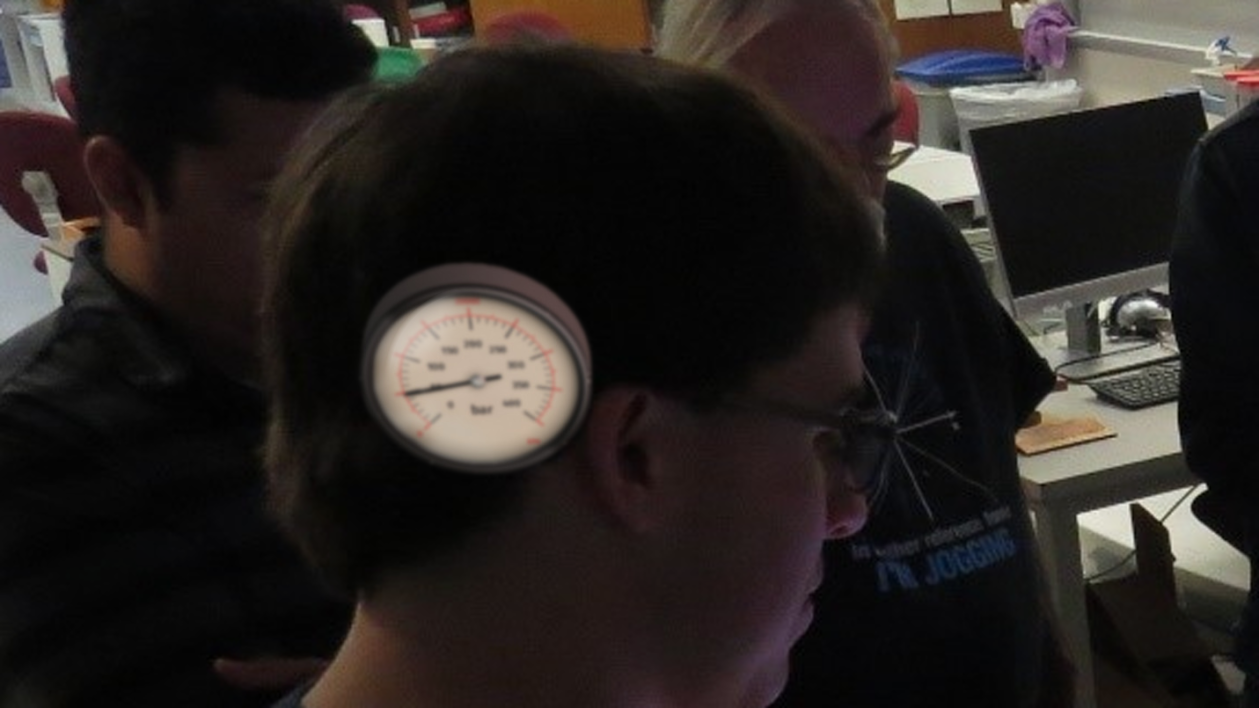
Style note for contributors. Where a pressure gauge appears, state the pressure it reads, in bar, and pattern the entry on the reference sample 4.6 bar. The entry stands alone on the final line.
50 bar
